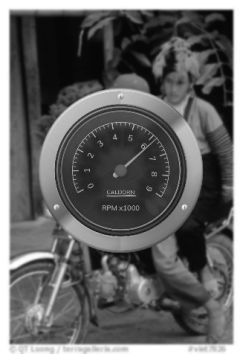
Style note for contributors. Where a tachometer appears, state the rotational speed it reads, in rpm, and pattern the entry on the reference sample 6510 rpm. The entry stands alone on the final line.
6200 rpm
